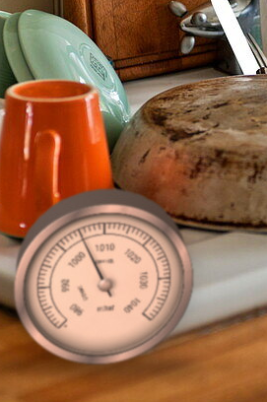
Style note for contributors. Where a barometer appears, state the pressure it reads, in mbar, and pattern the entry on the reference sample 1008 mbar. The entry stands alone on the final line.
1005 mbar
